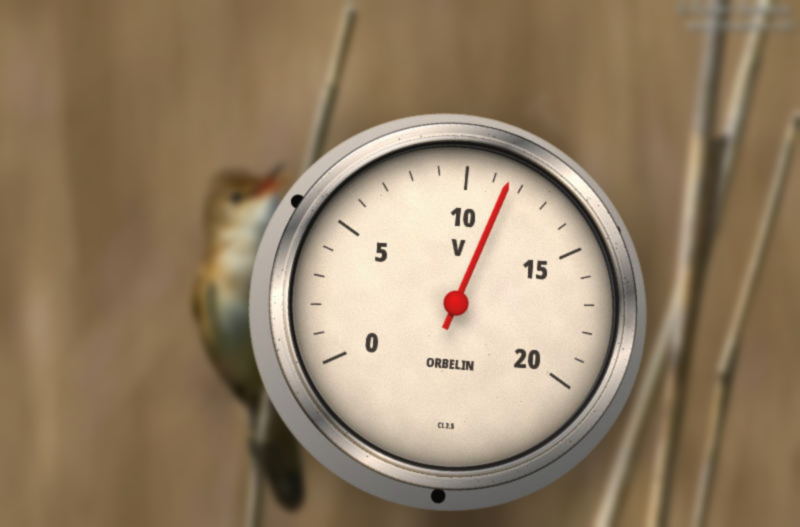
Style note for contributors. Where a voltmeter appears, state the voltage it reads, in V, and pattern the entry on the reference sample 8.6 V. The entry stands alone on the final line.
11.5 V
